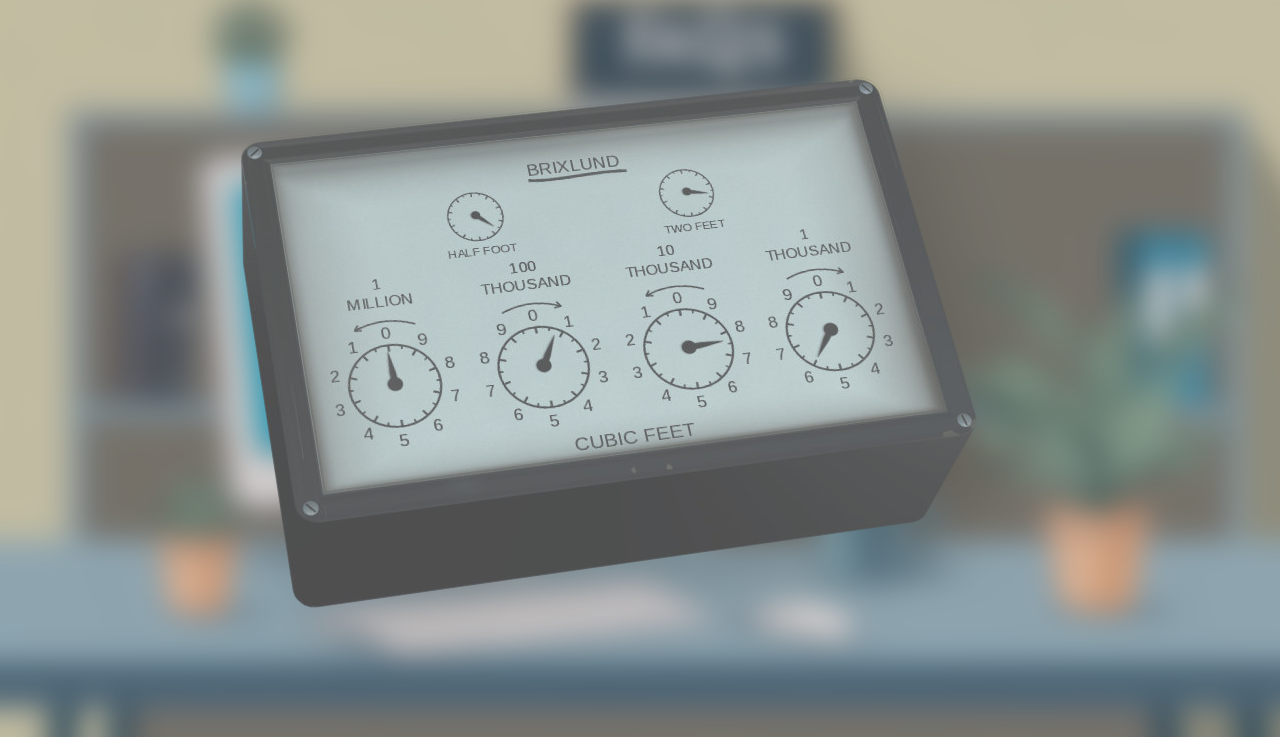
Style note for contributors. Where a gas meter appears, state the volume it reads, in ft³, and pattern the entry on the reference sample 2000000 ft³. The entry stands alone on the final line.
7600 ft³
